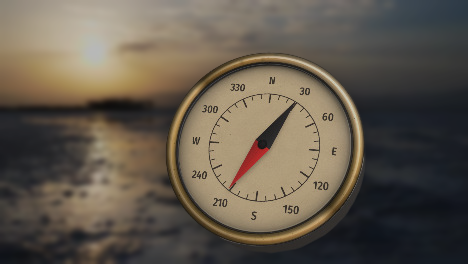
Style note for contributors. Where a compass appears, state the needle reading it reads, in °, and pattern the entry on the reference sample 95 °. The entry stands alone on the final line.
210 °
